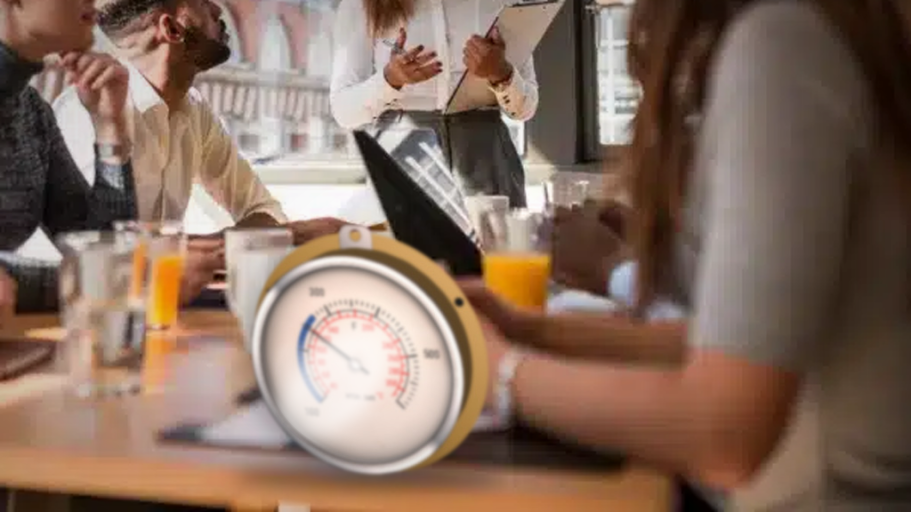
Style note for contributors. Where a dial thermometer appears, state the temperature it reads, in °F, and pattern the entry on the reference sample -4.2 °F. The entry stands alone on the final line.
250 °F
